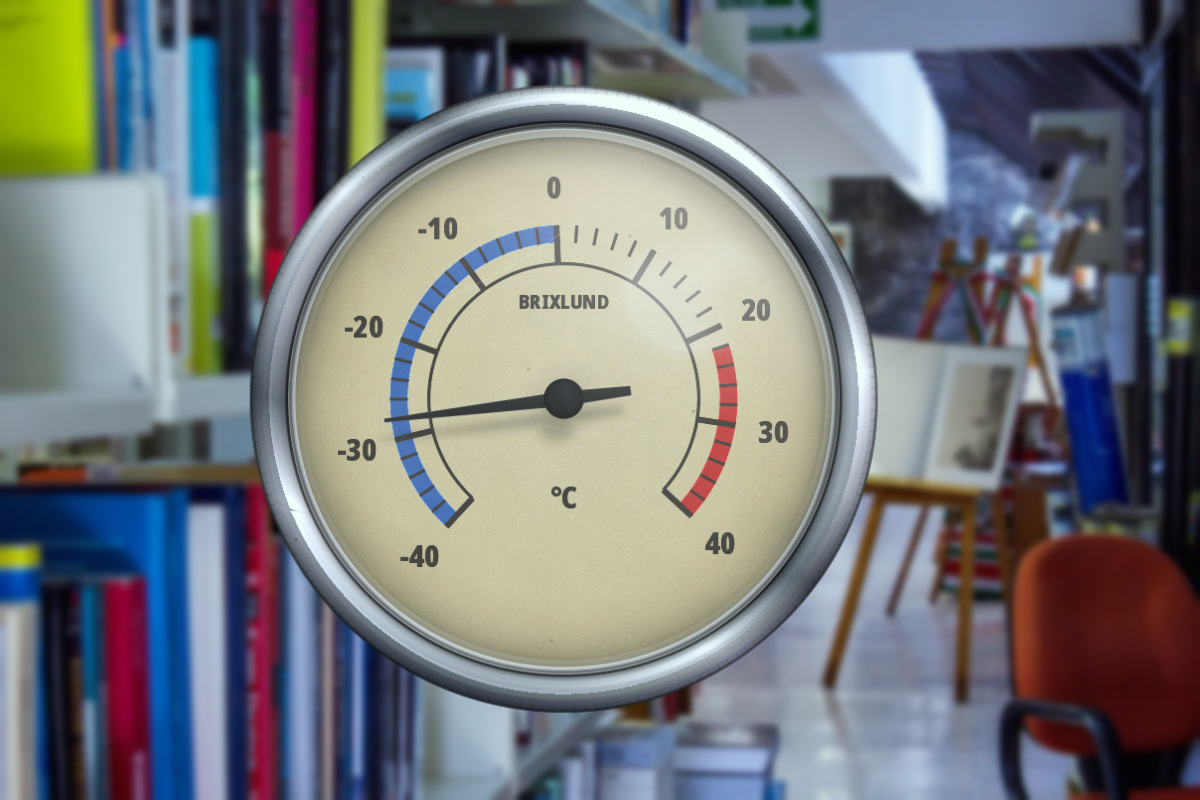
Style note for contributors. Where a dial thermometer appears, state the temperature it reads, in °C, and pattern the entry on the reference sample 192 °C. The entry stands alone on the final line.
-28 °C
